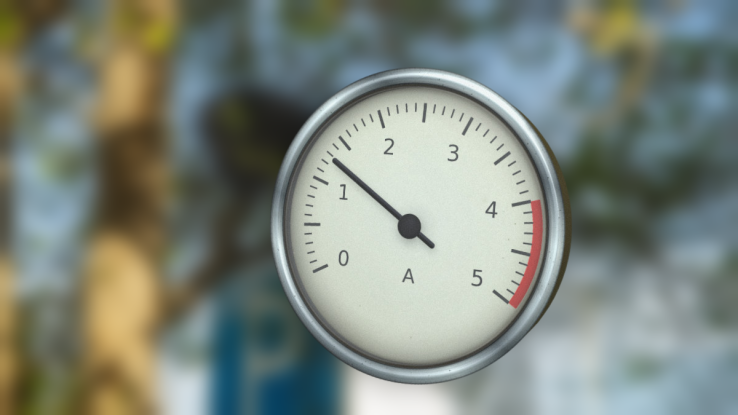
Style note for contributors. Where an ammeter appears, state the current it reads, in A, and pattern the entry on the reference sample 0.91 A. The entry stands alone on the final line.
1.3 A
